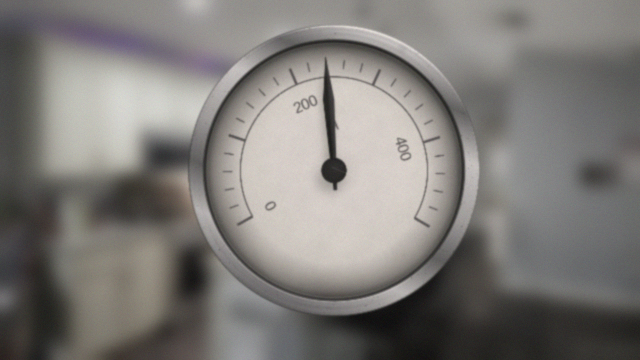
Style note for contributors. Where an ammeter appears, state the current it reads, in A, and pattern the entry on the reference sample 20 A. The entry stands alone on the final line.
240 A
